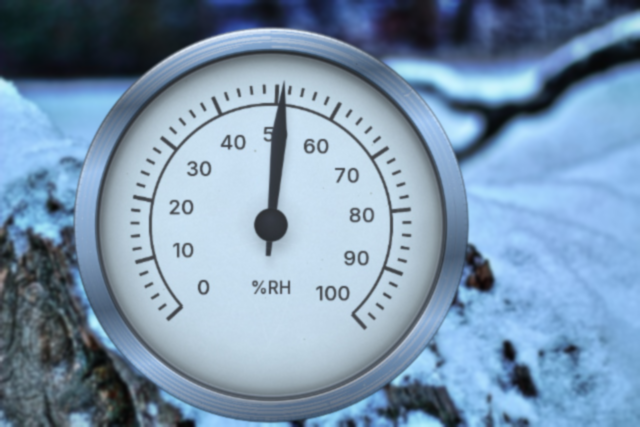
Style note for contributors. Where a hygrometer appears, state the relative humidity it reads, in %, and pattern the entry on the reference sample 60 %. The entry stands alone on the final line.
51 %
